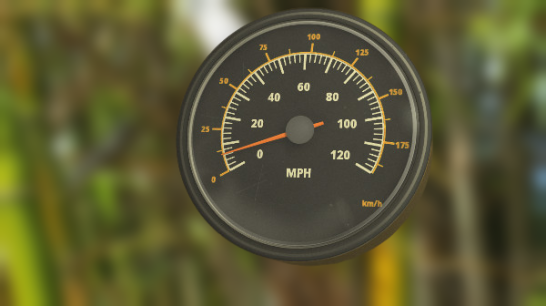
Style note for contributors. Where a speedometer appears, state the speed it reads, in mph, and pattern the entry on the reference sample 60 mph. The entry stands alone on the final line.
6 mph
